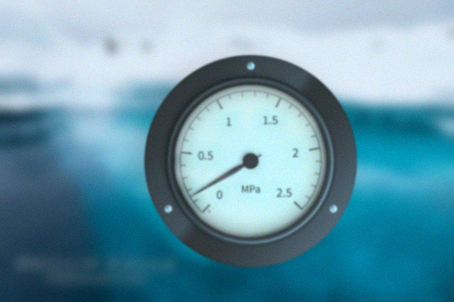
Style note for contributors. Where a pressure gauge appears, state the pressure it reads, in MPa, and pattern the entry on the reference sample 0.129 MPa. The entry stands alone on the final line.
0.15 MPa
